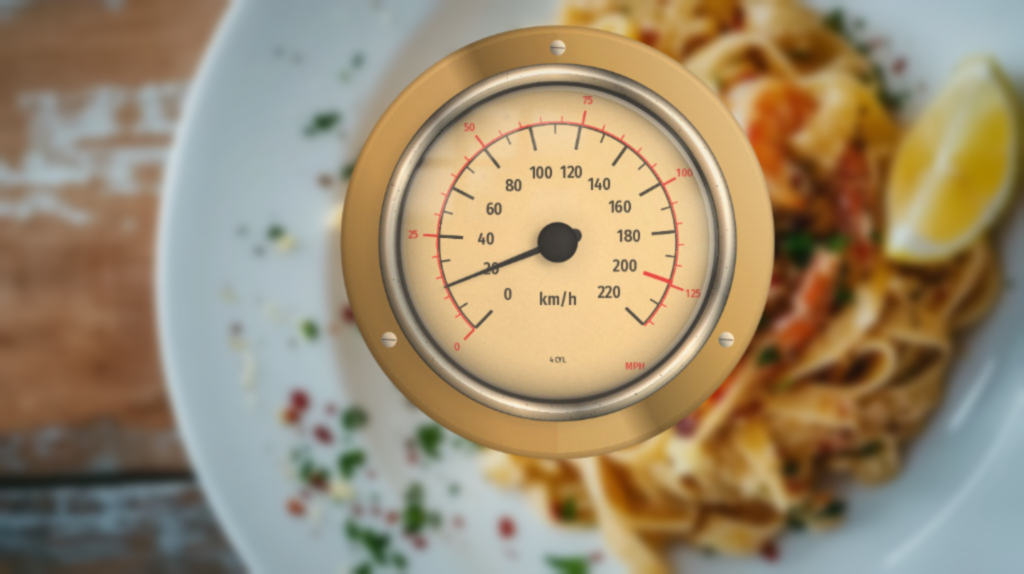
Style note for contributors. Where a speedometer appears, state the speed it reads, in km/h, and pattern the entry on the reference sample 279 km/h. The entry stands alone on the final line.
20 km/h
